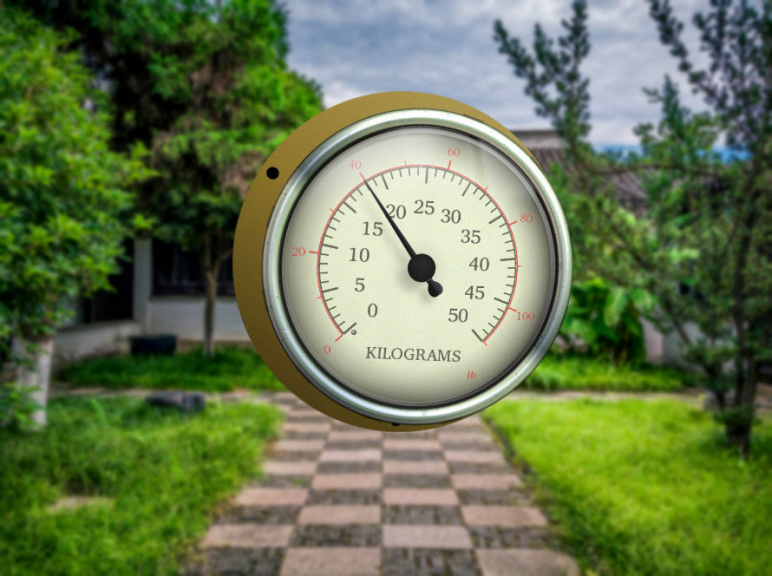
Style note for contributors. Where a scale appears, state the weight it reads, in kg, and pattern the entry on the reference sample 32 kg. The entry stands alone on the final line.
18 kg
